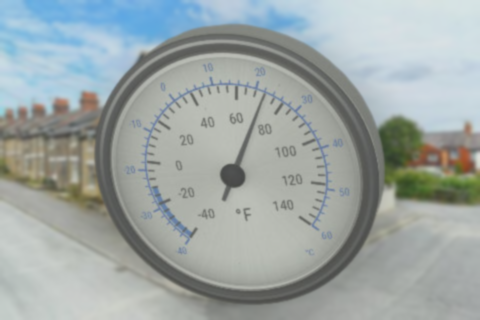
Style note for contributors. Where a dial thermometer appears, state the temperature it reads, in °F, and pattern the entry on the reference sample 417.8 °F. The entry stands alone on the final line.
72 °F
